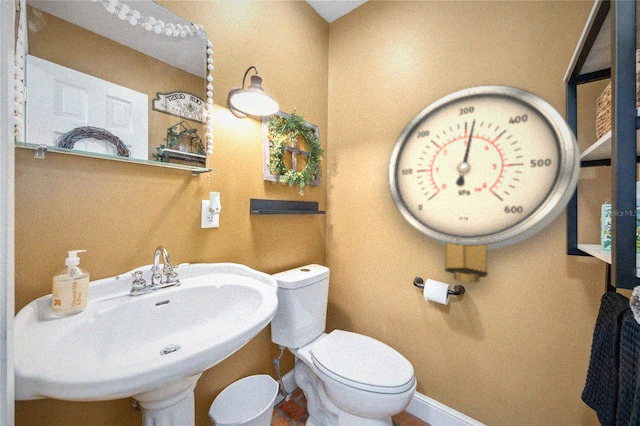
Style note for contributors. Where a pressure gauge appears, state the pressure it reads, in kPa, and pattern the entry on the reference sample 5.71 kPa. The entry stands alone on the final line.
320 kPa
